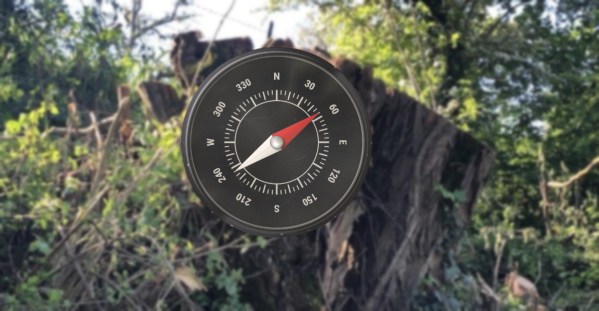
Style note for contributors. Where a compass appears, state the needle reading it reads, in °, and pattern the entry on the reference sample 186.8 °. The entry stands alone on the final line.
55 °
